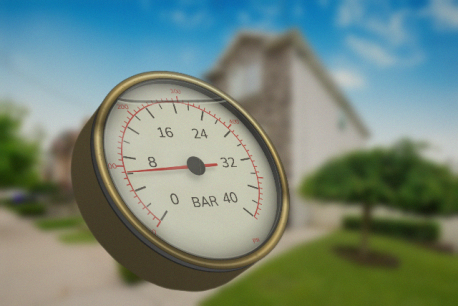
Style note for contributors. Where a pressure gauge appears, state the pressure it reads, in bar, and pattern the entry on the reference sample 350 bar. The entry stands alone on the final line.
6 bar
